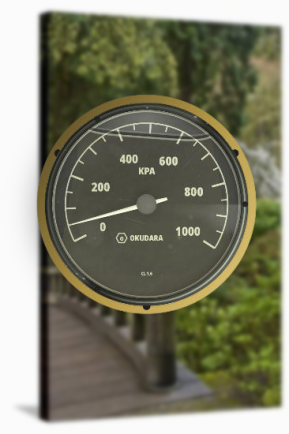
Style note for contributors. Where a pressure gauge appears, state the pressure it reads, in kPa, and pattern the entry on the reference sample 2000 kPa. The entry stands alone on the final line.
50 kPa
